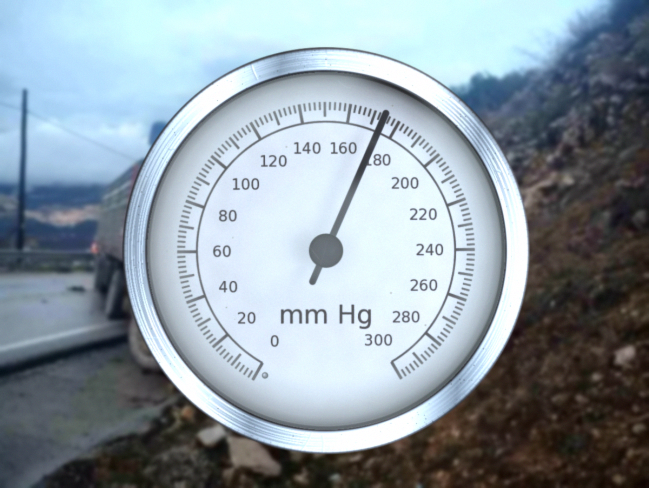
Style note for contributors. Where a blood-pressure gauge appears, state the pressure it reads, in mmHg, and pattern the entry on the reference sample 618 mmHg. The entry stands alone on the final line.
174 mmHg
